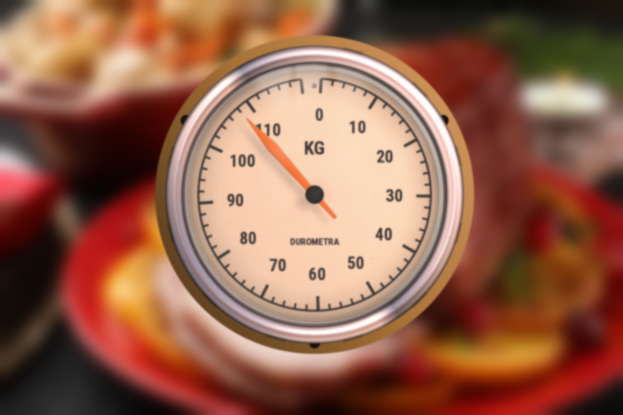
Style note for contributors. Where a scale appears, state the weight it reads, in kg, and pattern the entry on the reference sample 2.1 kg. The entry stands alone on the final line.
108 kg
